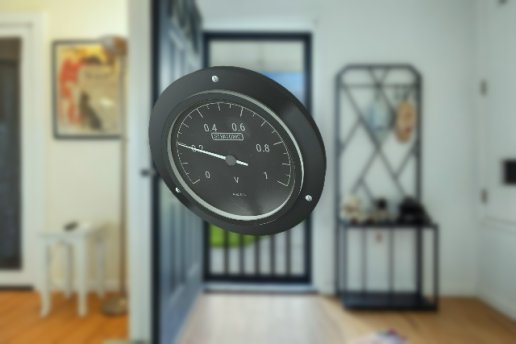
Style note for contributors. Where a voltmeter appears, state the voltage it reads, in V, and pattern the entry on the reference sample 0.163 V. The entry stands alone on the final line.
0.2 V
